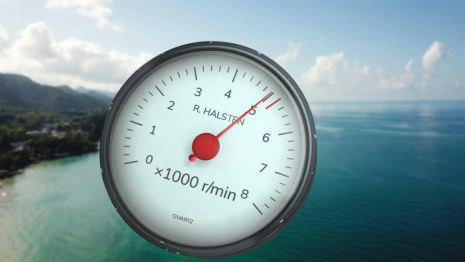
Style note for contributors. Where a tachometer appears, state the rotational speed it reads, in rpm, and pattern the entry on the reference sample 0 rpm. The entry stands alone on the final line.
5000 rpm
